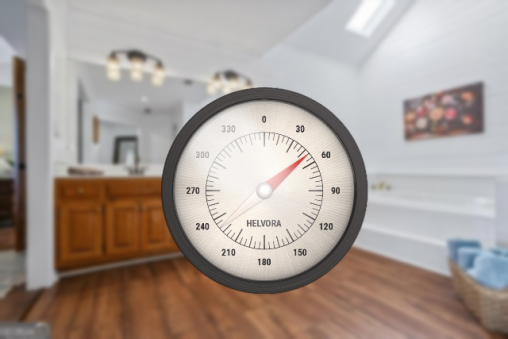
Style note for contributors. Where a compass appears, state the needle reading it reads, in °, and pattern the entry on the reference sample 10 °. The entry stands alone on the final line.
50 °
